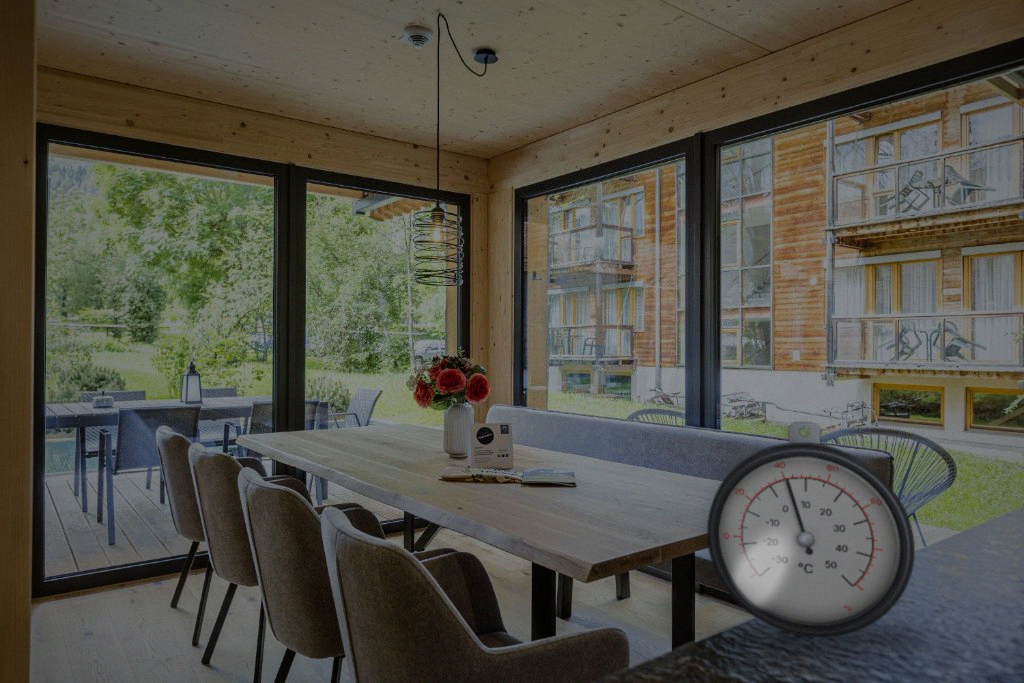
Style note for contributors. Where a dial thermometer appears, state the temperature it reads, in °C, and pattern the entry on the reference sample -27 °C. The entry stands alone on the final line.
5 °C
